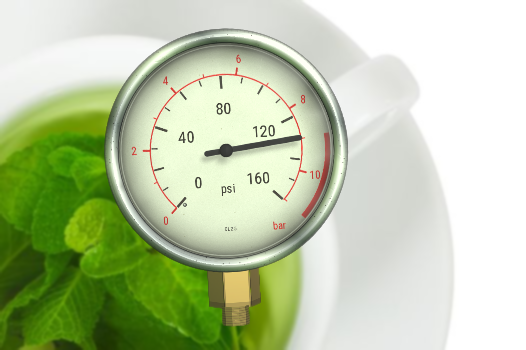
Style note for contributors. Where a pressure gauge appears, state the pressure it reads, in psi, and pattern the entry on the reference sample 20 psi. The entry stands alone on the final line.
130 psi
